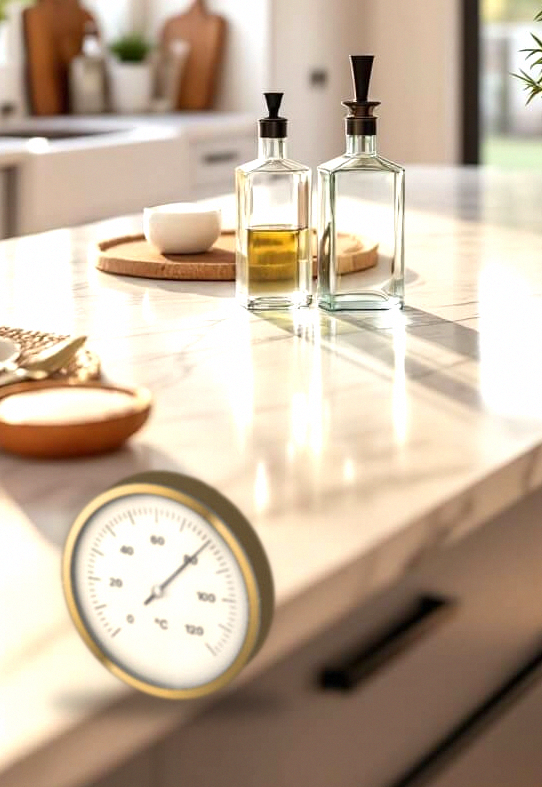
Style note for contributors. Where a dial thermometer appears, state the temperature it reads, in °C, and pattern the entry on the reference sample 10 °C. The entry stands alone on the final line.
80 °C
